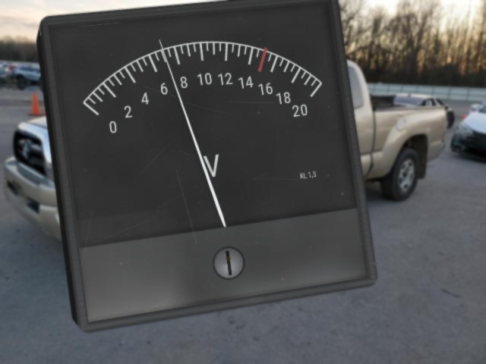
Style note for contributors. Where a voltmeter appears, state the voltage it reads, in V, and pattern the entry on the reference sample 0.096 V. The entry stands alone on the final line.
7 V
